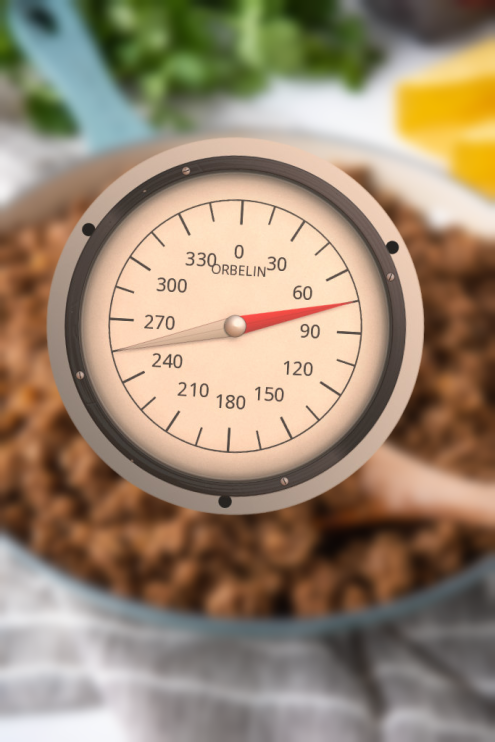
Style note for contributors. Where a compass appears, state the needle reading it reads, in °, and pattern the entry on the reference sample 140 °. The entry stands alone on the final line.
75 °
